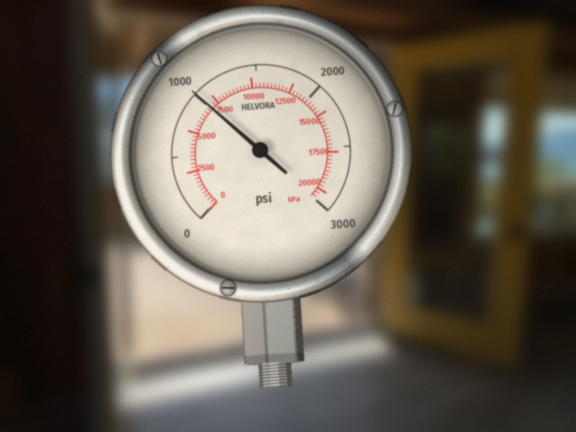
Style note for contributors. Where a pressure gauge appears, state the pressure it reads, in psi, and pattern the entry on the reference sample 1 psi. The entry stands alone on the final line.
1000 psi
